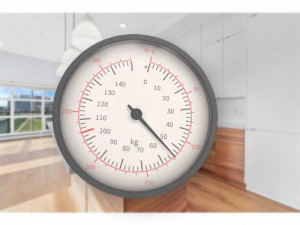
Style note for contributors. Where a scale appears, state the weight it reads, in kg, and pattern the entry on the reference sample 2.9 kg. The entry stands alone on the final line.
54 kg
